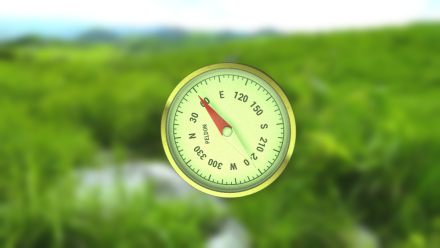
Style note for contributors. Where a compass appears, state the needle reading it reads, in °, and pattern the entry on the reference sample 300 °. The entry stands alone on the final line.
60 °
